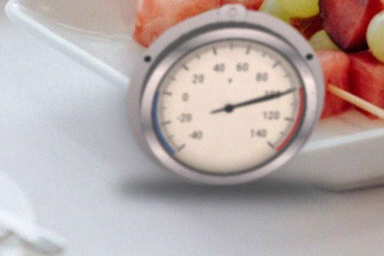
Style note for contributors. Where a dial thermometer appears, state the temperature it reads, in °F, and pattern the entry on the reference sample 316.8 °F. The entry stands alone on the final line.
100 °F
